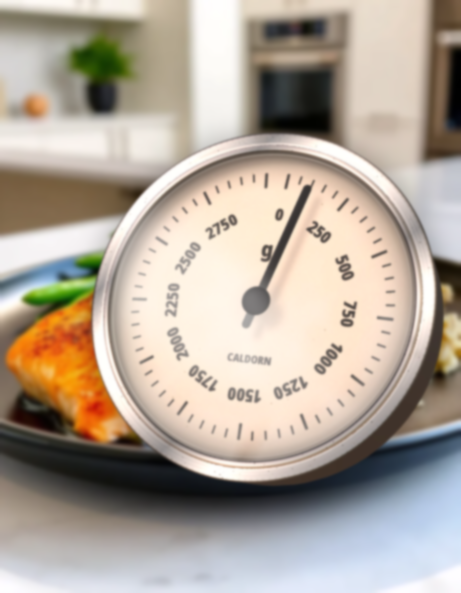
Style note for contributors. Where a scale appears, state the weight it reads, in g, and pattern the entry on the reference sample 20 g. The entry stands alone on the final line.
100 g
